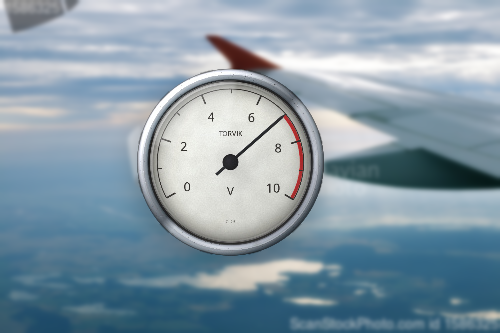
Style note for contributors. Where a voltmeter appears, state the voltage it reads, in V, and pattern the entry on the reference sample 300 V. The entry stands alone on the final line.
7 V
